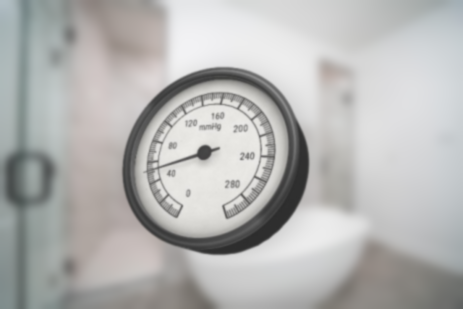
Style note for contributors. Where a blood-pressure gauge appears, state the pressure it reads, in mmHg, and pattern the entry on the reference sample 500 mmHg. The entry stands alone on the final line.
50 mmHg
